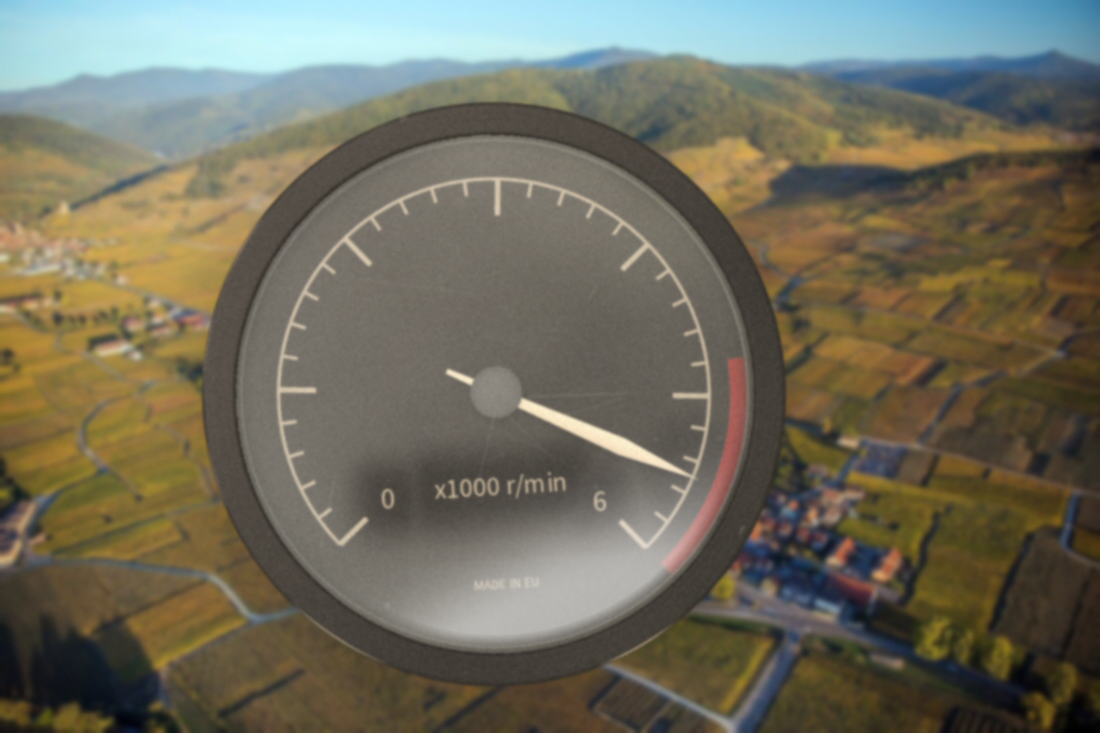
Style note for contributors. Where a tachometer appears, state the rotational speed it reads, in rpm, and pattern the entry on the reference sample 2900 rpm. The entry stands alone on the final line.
5500 rpm
